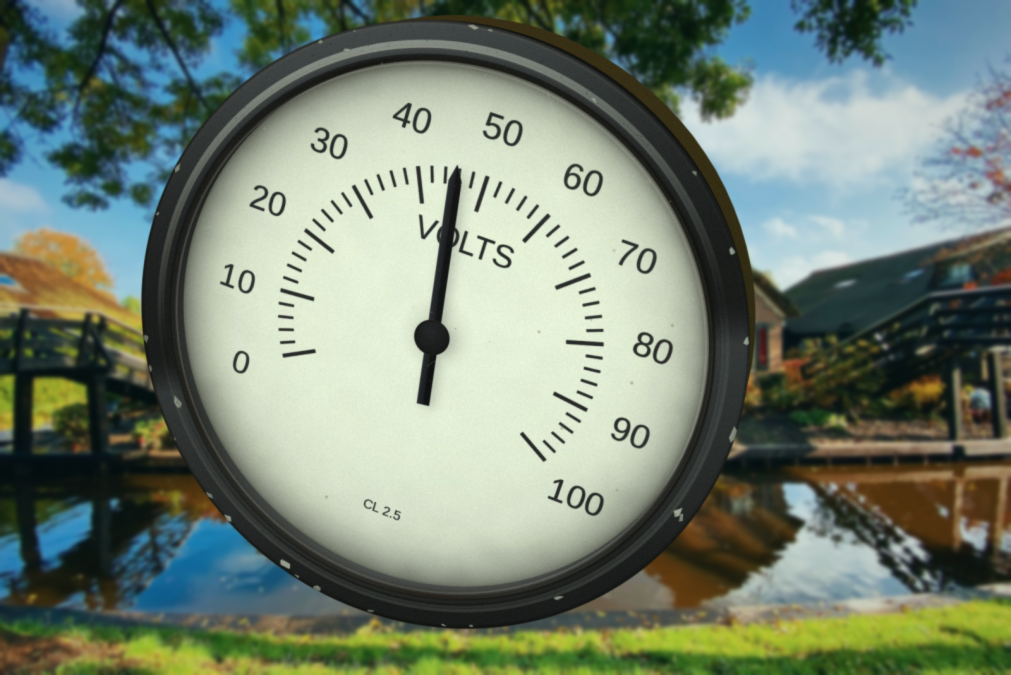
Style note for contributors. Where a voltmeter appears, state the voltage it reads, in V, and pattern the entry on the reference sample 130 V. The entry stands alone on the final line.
46 V
